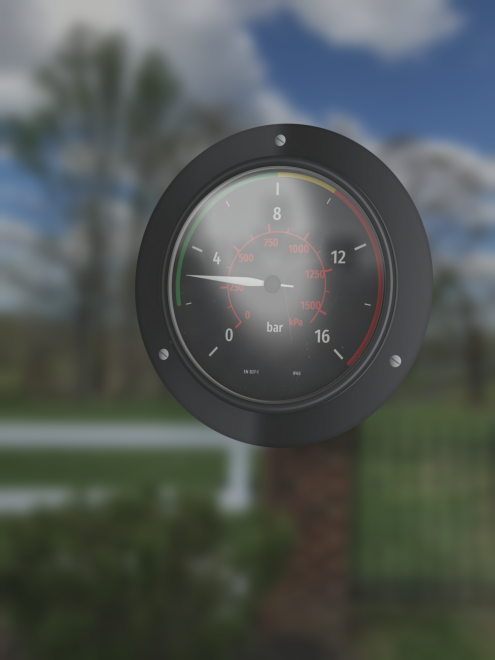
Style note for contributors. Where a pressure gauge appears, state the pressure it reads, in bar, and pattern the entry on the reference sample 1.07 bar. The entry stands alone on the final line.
3 bar
